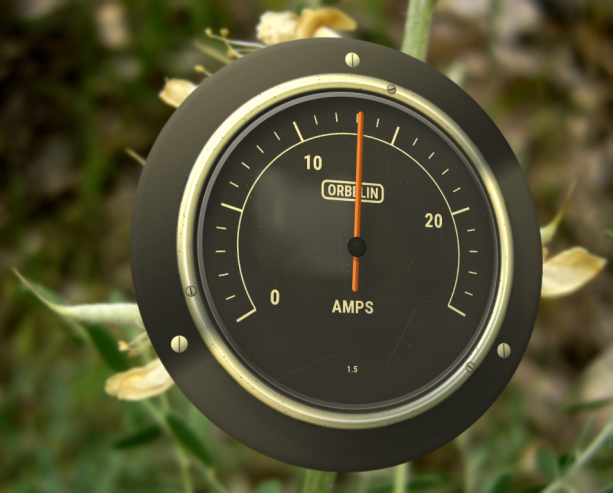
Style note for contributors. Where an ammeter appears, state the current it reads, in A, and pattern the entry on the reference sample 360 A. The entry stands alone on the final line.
13 A
